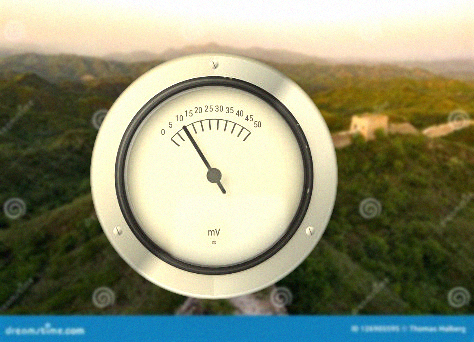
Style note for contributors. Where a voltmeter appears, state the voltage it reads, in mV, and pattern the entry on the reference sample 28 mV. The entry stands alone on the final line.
10 mV
